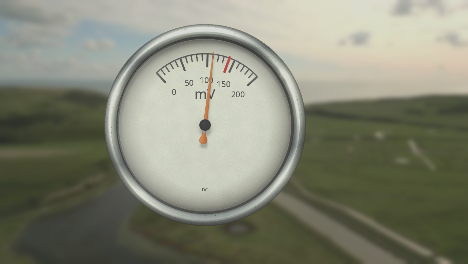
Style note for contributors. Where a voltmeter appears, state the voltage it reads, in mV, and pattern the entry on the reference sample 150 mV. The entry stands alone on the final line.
110 mV
